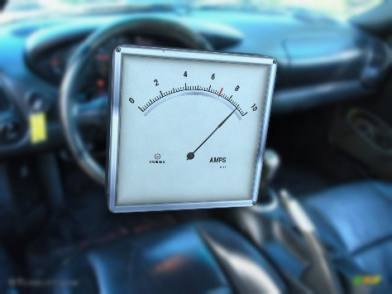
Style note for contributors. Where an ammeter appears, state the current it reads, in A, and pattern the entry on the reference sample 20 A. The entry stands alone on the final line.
9 A
